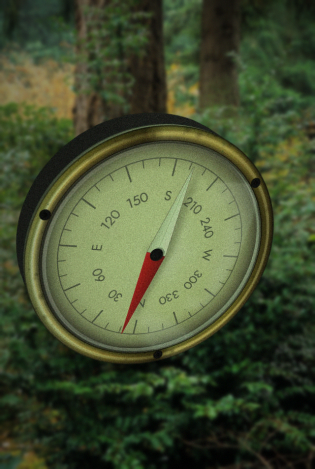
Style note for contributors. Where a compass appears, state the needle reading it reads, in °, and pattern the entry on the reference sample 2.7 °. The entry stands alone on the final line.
10 °
